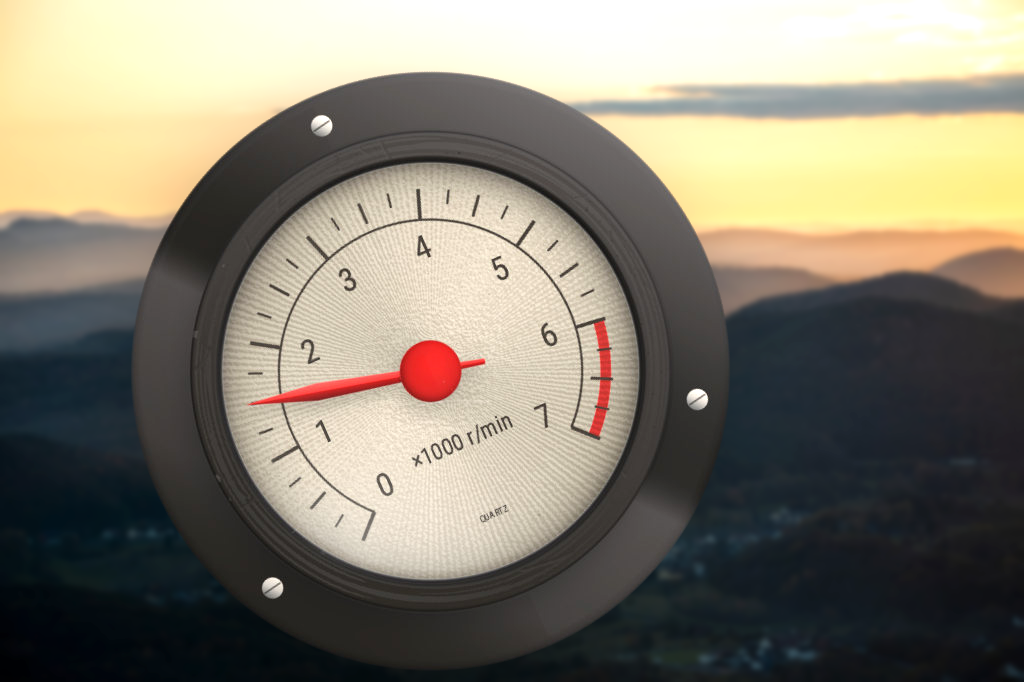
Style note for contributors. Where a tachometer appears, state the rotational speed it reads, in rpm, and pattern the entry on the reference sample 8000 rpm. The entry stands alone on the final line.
1500 rpm
